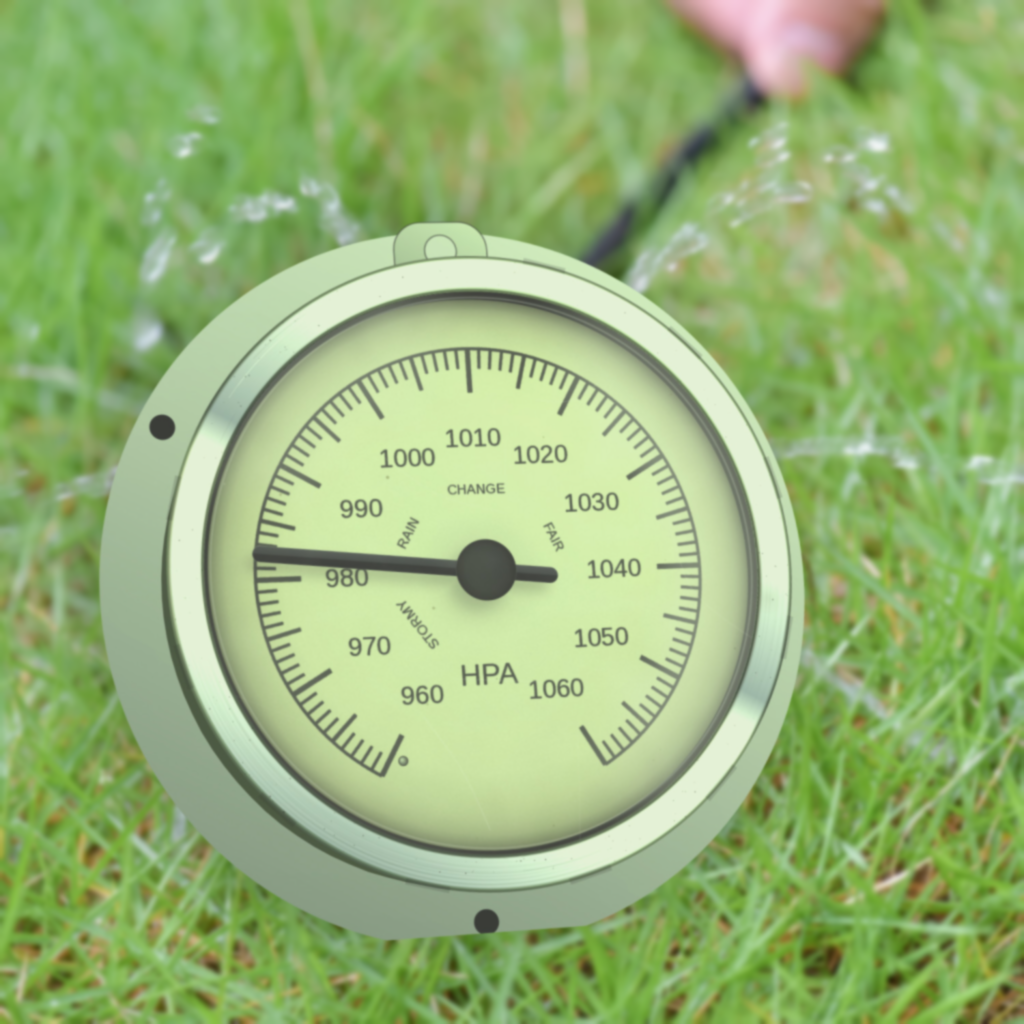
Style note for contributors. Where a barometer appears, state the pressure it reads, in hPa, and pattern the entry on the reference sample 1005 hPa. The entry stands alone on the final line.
982 hPa
